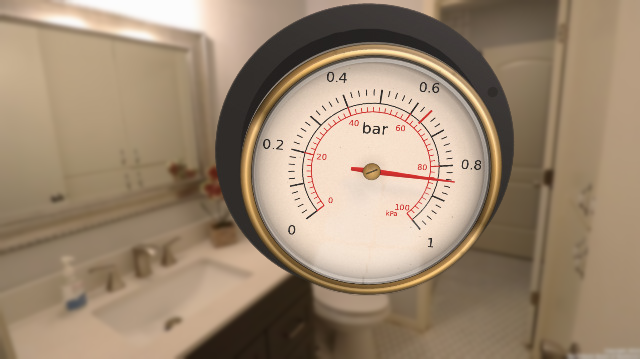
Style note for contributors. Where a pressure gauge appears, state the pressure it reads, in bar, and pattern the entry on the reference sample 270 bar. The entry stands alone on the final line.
0.84 bar
